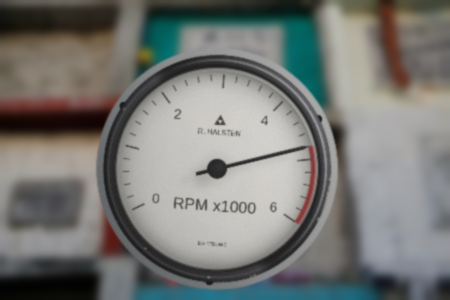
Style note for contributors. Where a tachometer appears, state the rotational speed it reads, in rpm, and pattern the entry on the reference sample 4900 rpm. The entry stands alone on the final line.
4800 rpm
